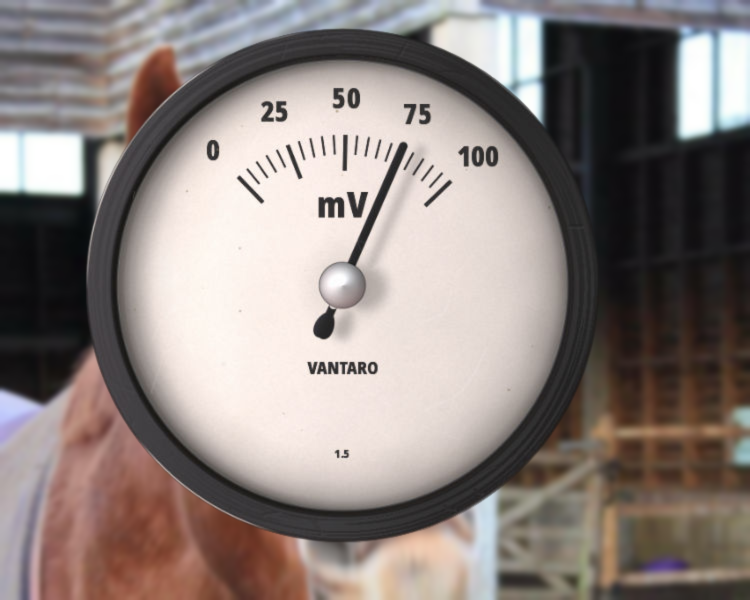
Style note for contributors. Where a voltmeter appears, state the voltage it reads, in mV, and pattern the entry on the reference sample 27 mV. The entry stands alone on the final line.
75 mV
